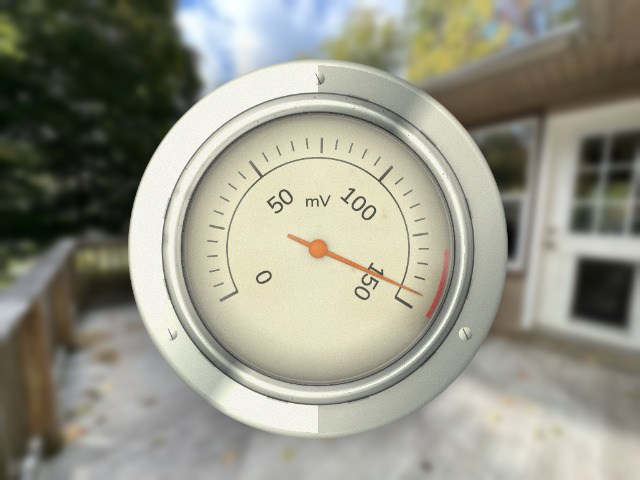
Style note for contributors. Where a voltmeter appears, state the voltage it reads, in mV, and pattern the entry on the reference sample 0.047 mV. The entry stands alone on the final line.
145 mV
